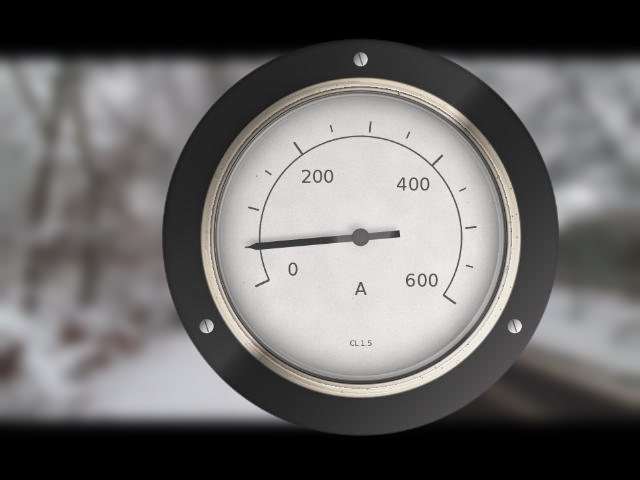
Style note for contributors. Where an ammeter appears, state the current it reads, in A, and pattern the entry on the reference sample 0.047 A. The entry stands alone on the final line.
50 A
